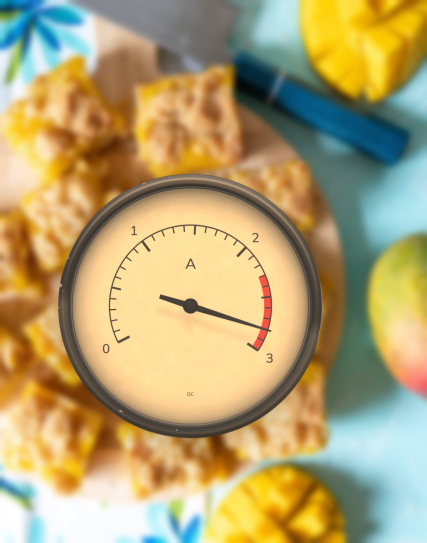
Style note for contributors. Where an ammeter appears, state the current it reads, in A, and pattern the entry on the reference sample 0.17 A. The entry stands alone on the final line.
2.8 A
